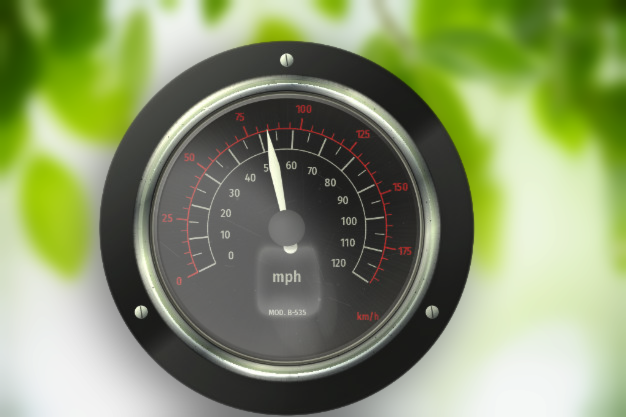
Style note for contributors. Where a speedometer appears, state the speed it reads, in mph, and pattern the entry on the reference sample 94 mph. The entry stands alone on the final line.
52.5 mph
